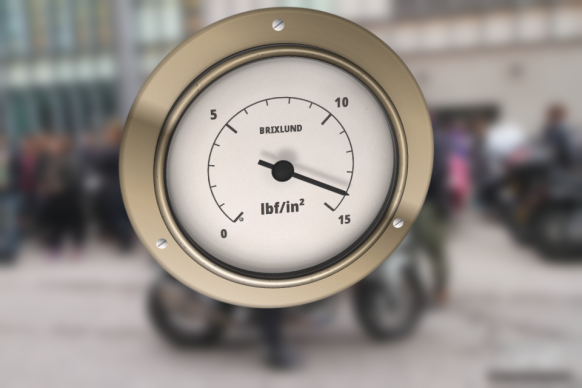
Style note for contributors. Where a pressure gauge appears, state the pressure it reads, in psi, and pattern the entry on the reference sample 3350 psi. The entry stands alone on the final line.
14 psi
